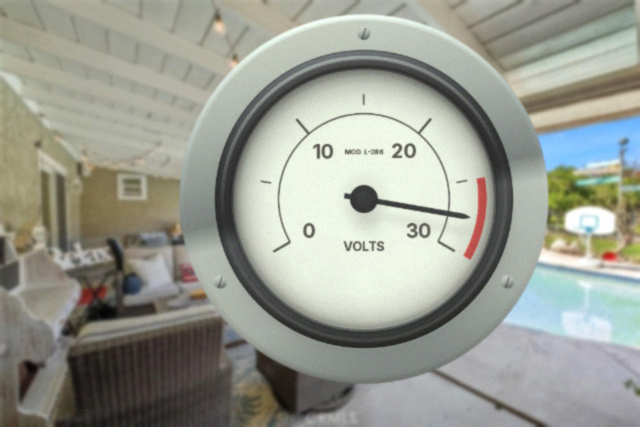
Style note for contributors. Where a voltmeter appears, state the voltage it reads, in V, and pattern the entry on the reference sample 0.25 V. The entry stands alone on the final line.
27.5 V
